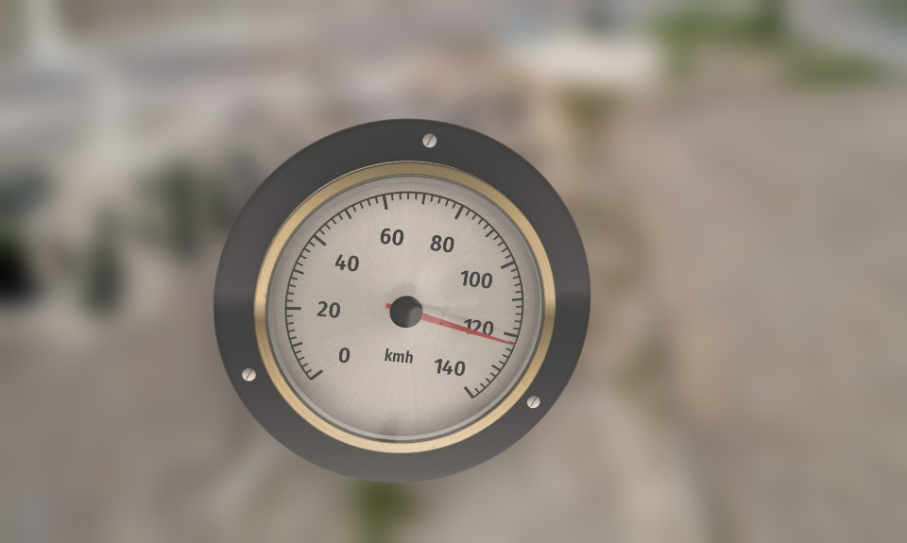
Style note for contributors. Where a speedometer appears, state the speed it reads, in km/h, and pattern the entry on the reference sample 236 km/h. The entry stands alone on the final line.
122 km/h
